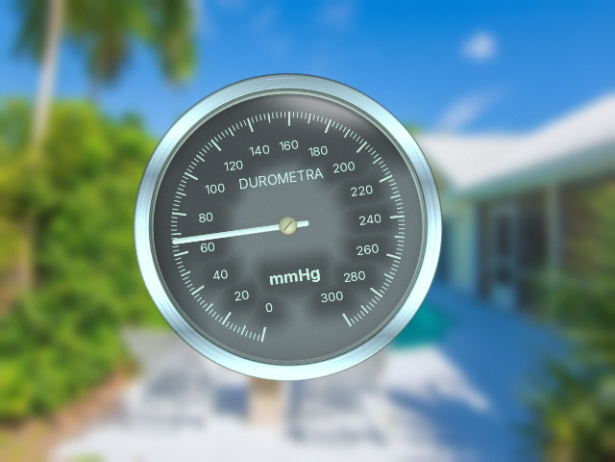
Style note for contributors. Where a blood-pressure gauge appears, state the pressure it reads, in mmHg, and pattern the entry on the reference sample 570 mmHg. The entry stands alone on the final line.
66 mmHg
